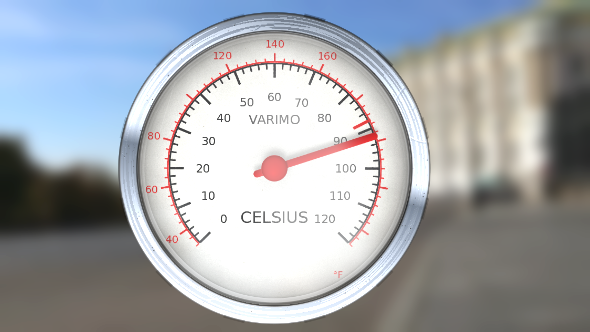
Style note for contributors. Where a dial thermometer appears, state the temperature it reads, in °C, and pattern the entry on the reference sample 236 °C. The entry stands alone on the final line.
92 °C
